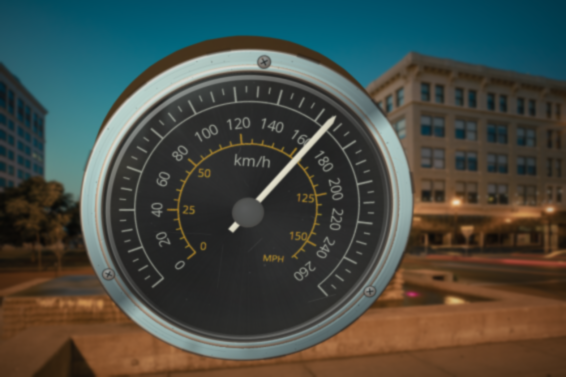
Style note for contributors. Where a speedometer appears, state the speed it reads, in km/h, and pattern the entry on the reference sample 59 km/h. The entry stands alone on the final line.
165 km/h
